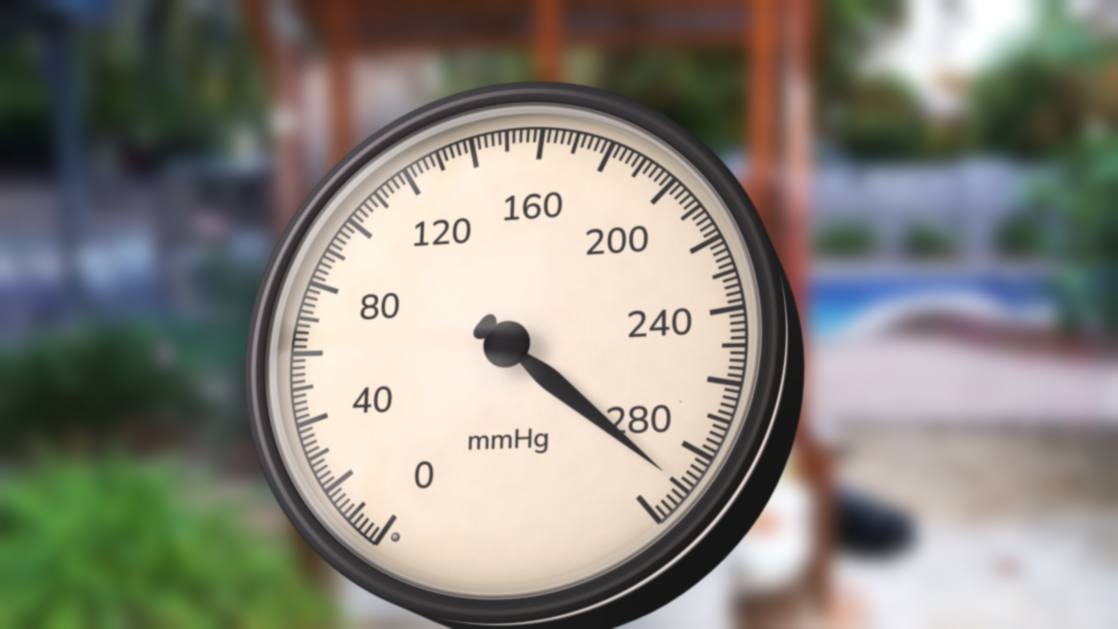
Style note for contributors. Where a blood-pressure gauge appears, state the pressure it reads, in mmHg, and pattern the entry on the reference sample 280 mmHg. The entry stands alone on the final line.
290 mmHg
